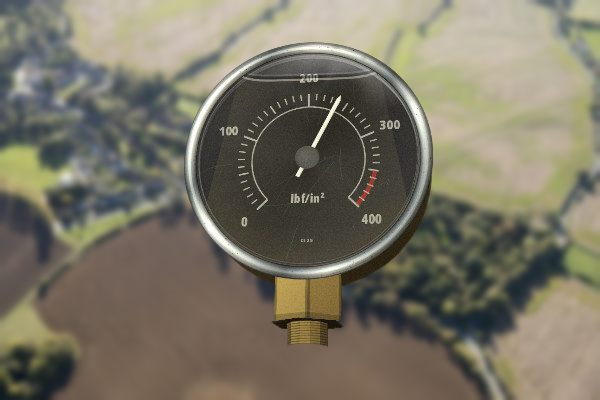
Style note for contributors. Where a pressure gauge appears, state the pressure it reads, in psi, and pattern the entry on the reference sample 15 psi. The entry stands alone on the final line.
240 psi
